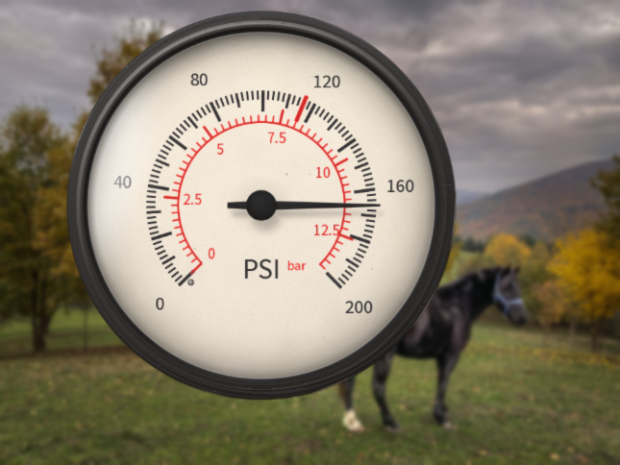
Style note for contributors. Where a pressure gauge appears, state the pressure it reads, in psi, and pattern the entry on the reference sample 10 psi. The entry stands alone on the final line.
166 psi
